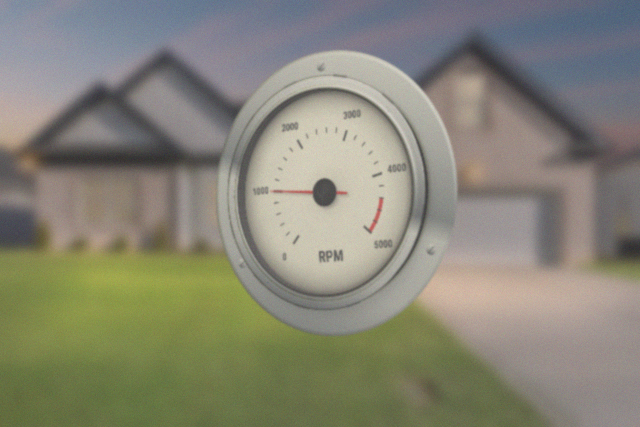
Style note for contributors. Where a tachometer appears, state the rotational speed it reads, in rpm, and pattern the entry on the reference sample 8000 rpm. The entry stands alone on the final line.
1000 rpm
